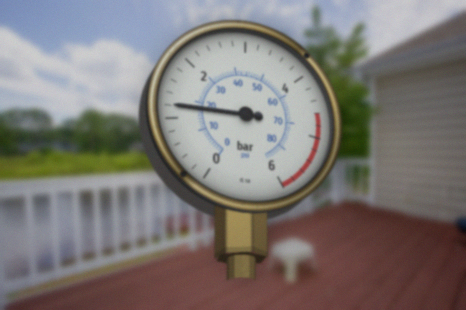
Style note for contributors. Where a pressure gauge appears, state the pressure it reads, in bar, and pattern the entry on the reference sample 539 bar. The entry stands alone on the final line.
1.2 bar
